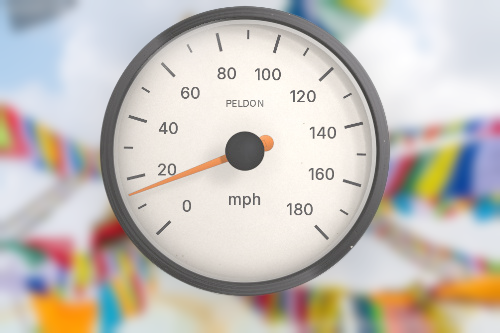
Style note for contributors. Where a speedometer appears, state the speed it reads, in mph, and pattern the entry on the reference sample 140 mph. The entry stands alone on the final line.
15 mph
